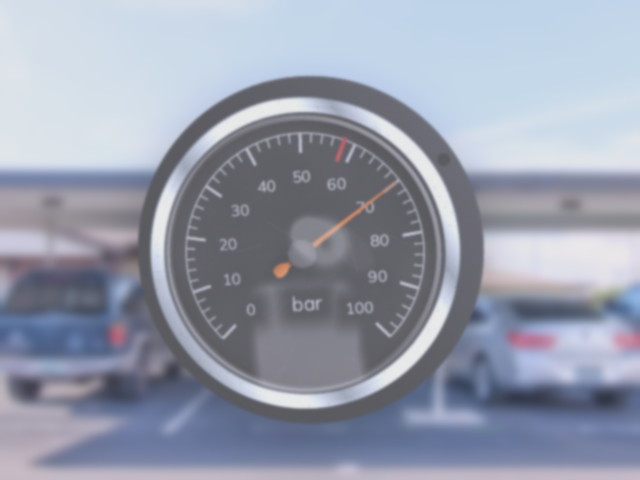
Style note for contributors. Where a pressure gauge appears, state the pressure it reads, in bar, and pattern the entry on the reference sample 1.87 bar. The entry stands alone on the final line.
70 bar
